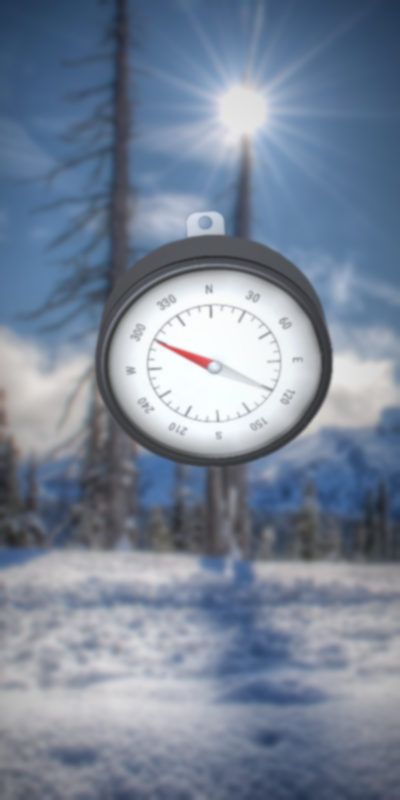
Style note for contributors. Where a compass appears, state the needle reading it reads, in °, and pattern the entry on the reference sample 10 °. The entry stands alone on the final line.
300 °
